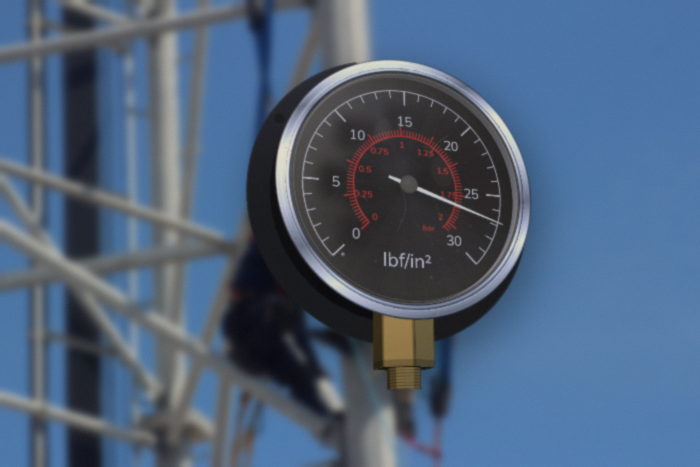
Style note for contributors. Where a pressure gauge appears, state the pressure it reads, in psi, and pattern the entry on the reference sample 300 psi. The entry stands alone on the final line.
27 psi
